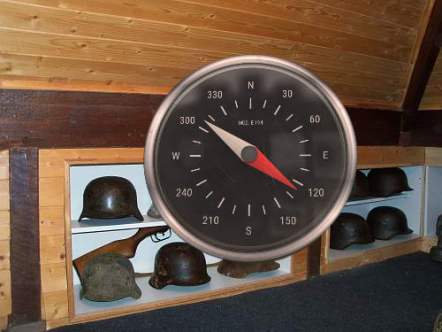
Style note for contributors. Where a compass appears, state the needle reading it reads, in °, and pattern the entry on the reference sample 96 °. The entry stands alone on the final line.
127.5 °
